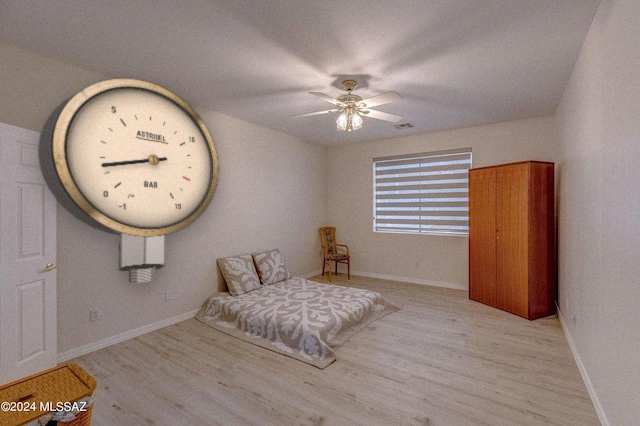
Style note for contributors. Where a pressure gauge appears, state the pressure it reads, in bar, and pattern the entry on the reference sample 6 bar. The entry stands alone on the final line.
1.5 bar
